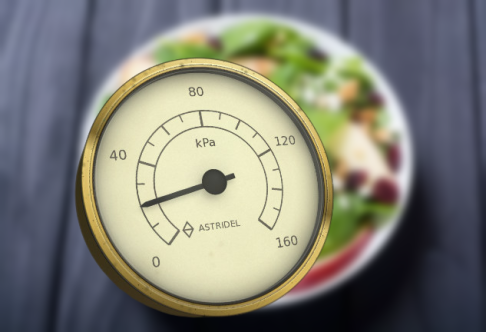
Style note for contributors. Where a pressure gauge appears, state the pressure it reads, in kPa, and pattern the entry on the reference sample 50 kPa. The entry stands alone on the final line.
20 kPa
